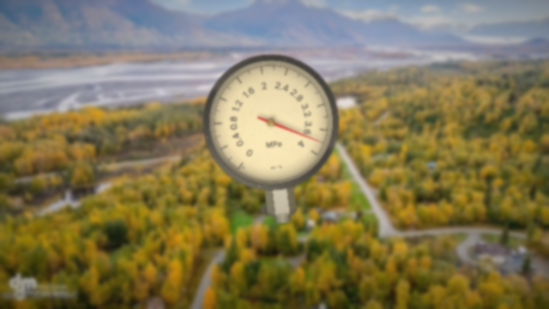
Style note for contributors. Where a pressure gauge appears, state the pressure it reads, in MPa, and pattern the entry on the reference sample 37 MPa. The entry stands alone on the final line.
3.8 MPa
